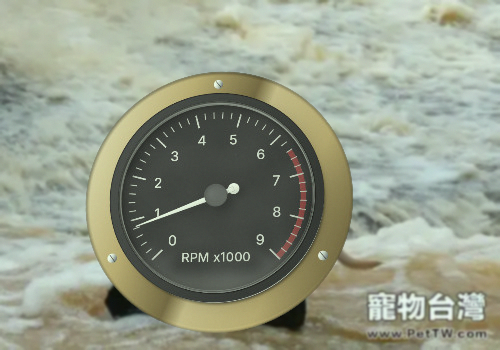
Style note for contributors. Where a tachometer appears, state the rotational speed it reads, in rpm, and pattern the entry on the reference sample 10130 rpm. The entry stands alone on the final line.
800 rpm
